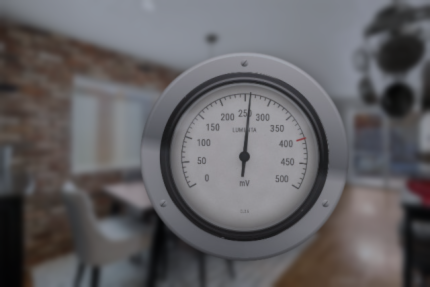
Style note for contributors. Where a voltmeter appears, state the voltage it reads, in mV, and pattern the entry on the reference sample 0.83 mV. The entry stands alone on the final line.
260 mV
